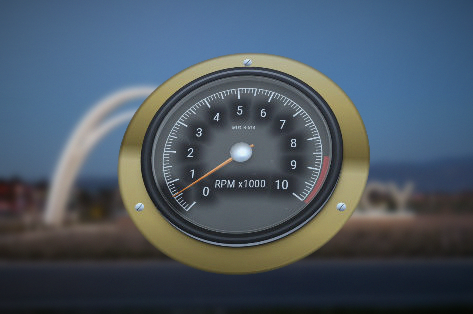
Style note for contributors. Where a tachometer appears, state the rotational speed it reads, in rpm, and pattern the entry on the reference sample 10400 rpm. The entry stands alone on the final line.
500 rpm
